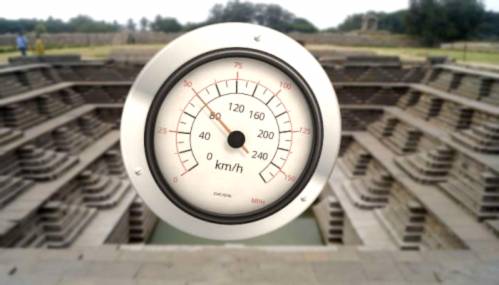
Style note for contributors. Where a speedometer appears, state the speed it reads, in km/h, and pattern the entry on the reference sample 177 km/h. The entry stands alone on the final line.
80 km/h
